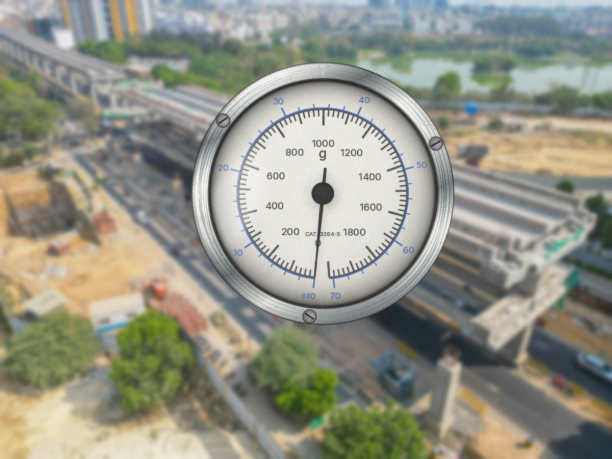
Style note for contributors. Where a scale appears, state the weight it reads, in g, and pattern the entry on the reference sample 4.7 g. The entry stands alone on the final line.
0 g
